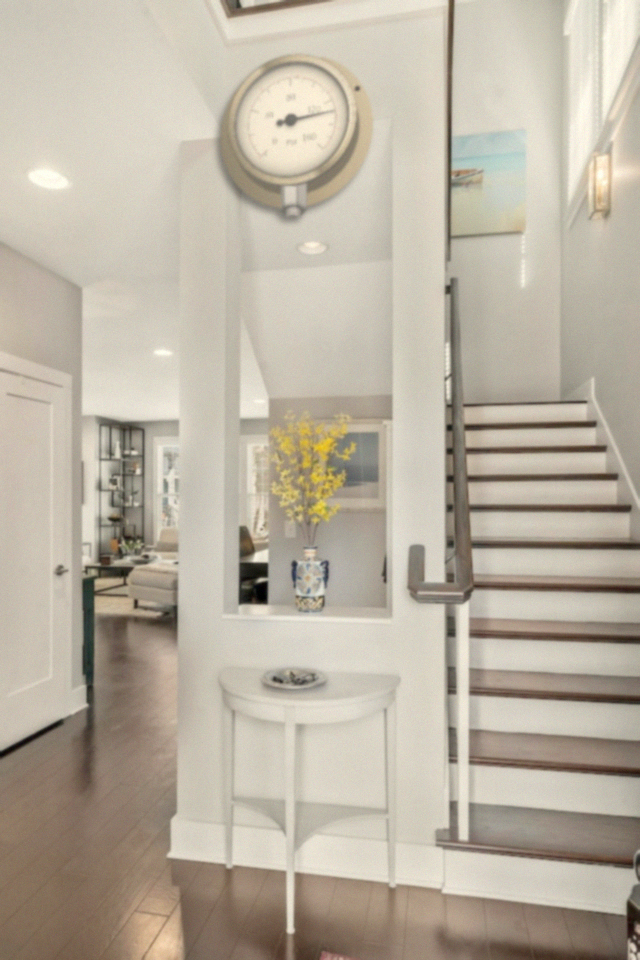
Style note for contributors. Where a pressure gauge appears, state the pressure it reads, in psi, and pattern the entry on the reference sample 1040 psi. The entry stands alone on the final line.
130 psi
